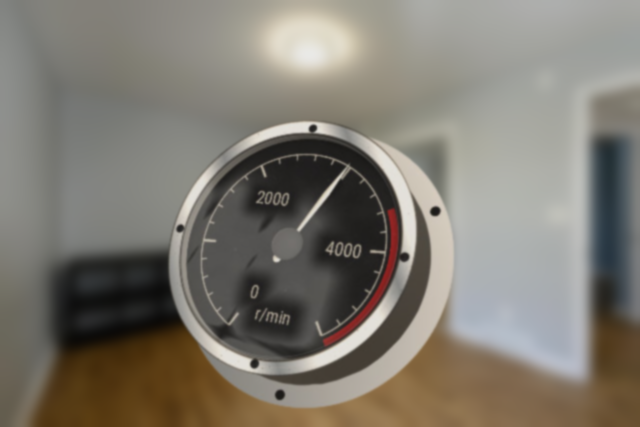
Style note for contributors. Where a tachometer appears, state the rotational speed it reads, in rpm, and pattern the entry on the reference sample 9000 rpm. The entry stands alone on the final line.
3000 rpm
